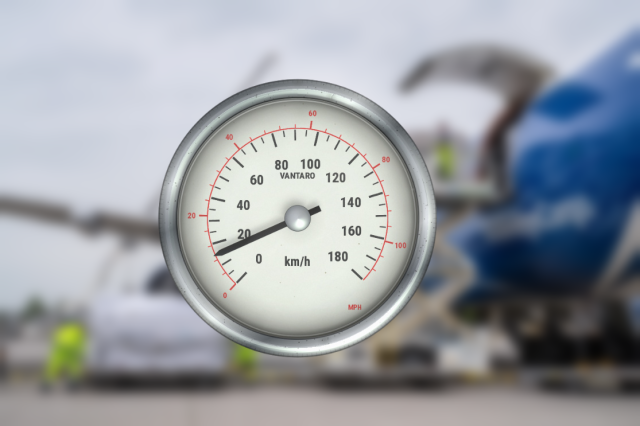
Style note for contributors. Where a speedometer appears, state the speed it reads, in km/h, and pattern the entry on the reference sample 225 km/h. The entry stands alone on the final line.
15 km/h
